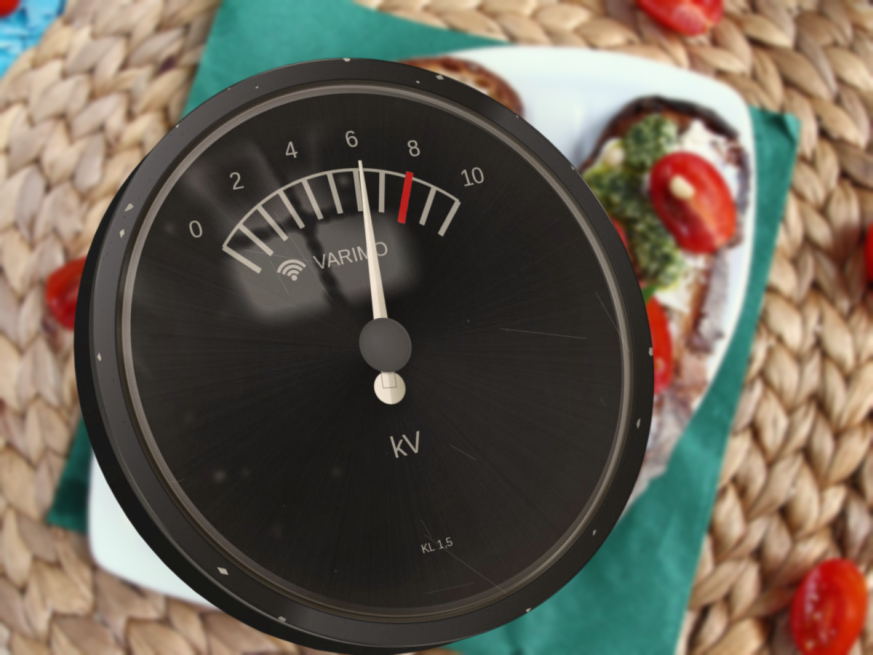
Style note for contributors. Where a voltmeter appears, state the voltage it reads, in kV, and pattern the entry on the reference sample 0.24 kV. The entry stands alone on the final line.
6 kV
